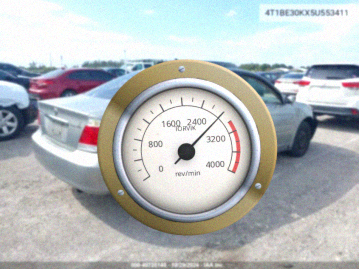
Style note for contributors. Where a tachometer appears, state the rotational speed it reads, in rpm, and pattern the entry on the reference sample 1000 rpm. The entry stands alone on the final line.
2800 rpm
